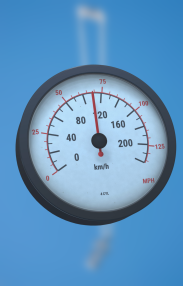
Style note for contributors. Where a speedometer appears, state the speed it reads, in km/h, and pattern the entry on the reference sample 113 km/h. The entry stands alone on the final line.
110 km/h
